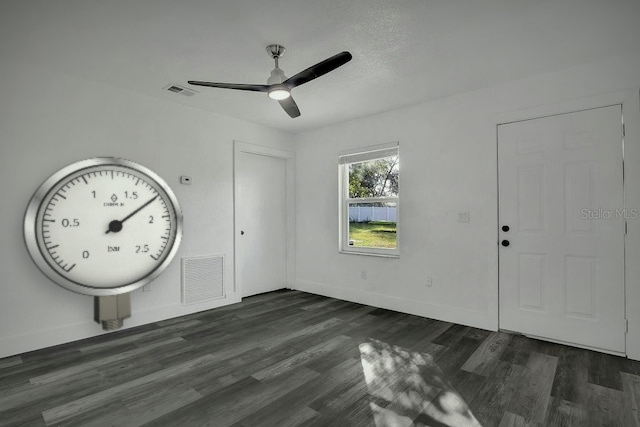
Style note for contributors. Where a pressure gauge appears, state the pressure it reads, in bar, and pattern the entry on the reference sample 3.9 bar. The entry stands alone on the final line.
1.75 bar
